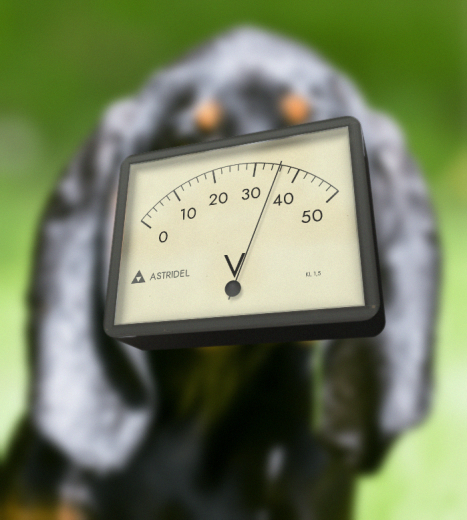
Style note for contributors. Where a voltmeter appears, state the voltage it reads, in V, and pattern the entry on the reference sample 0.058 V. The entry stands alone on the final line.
36 V
